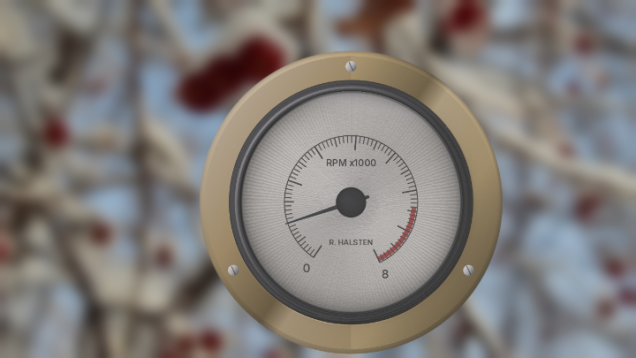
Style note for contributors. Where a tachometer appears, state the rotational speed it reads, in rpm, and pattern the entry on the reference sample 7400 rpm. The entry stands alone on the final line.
1000 rpm
